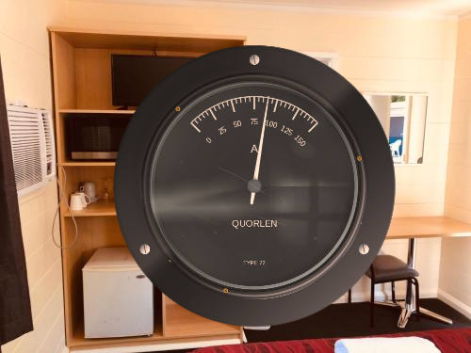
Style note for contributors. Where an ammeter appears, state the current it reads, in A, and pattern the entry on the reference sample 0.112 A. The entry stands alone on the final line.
90 A
